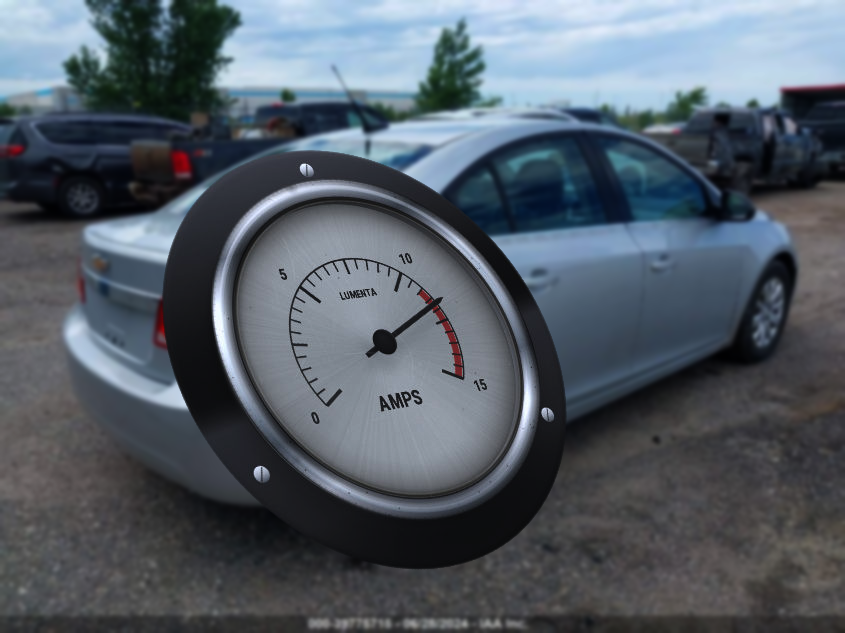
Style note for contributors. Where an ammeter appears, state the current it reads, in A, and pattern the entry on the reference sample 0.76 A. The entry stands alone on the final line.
11.75 A
